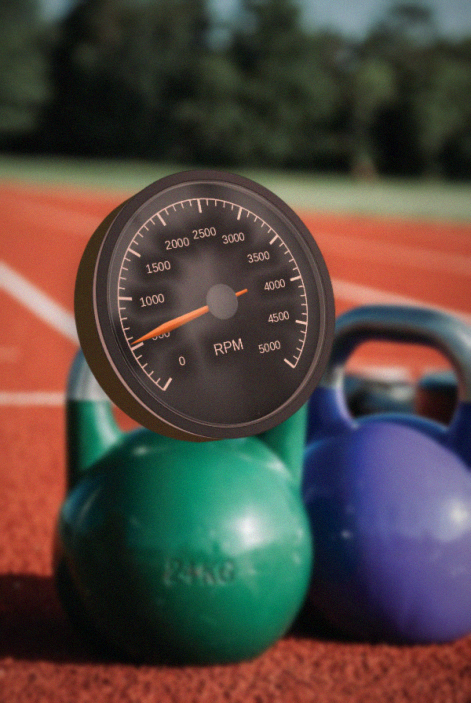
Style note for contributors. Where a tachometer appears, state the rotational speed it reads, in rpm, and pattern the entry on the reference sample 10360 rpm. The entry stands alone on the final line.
550 rpm
